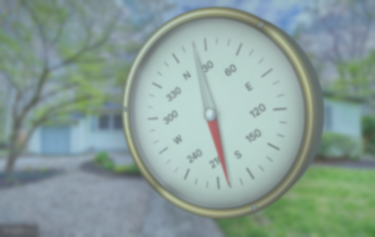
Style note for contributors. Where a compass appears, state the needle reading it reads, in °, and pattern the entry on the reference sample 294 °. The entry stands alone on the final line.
200 °
